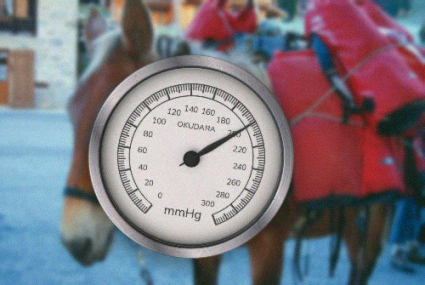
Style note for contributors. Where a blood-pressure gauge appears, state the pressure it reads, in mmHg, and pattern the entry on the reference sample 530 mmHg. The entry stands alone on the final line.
200 mmHg
